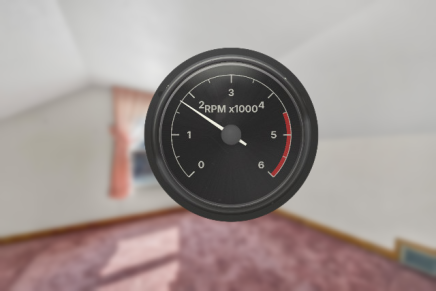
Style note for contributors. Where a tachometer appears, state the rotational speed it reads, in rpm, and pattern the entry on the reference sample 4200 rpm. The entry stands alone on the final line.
1750 rpm
